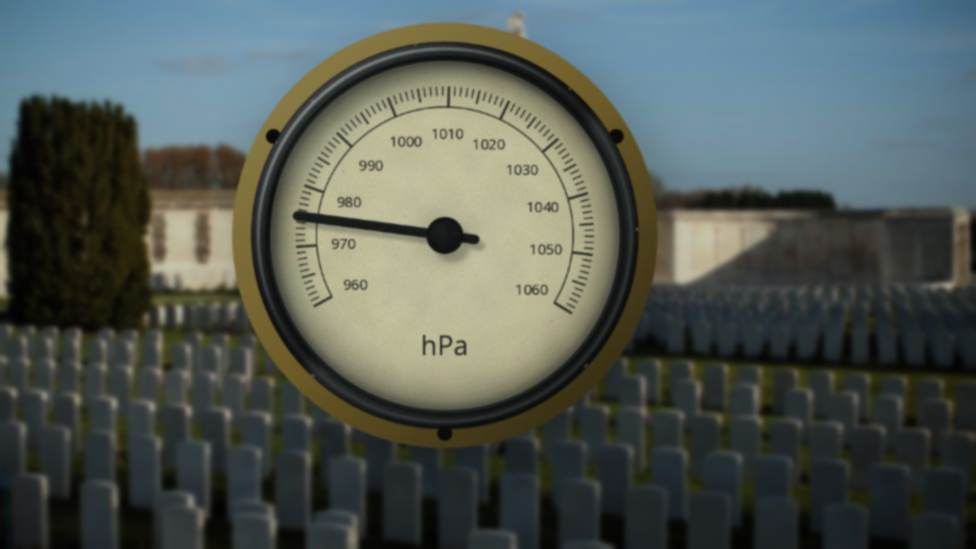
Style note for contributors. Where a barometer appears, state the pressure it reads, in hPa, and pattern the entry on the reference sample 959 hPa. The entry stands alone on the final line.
975 hPa
